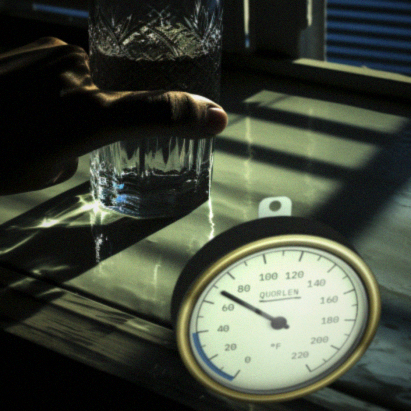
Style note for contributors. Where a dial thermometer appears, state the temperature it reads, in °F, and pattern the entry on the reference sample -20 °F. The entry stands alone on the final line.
70 °F
